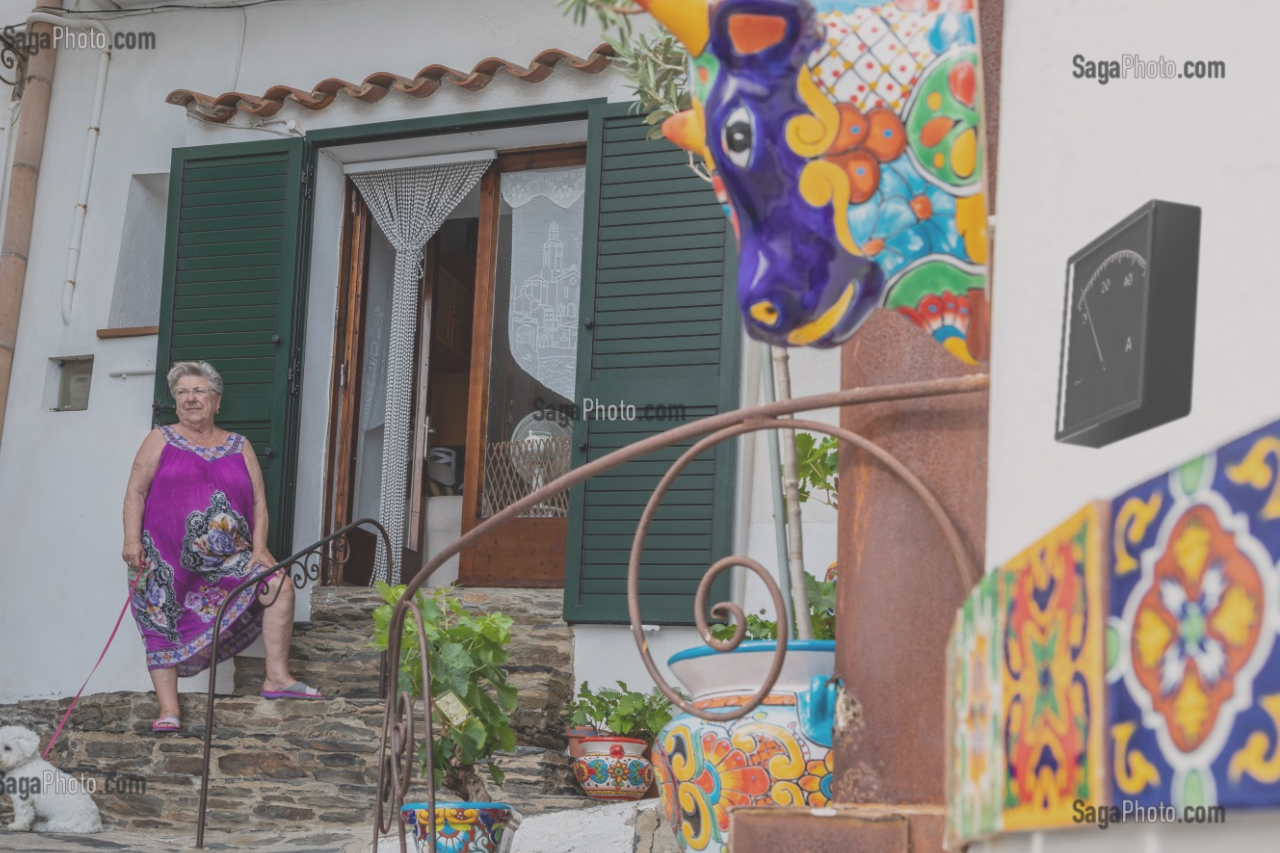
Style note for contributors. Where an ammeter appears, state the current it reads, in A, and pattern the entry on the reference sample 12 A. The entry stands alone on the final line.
5 A
